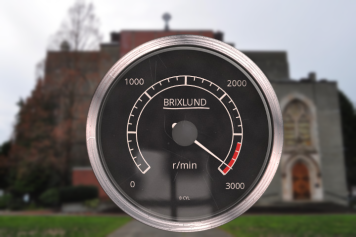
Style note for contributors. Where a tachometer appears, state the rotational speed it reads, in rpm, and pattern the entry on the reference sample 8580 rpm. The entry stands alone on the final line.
2900 rpm
